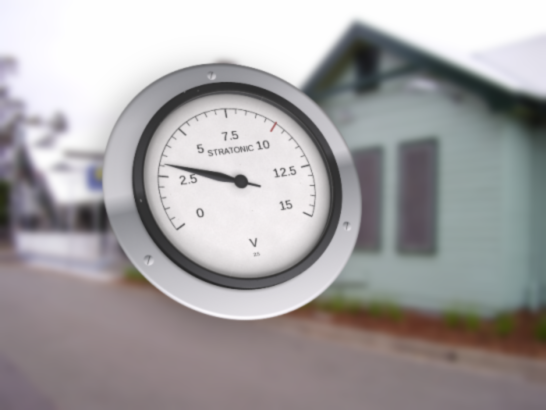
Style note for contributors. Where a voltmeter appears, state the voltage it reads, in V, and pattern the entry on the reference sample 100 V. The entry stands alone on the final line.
3 V
